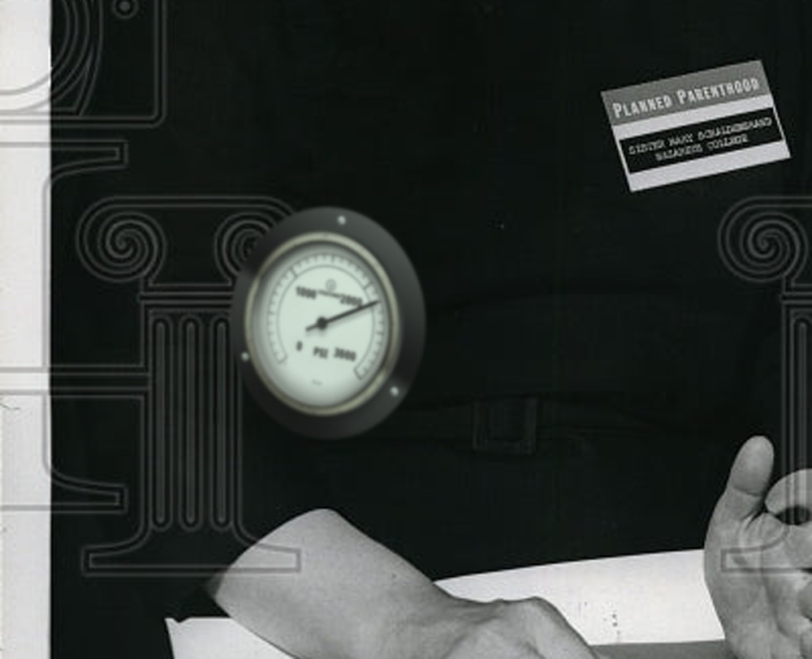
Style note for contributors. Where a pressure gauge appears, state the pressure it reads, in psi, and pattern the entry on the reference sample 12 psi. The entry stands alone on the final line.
2200 psi
